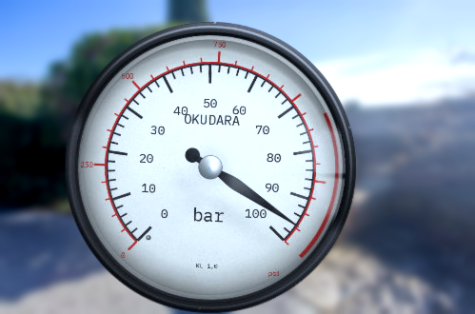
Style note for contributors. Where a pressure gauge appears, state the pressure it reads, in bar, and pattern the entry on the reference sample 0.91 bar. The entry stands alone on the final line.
96 bar
